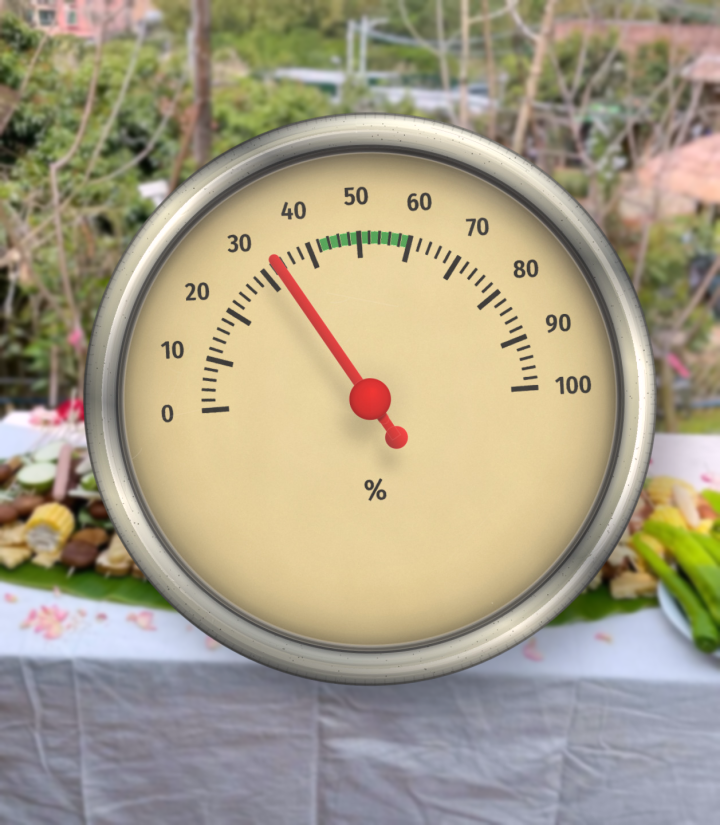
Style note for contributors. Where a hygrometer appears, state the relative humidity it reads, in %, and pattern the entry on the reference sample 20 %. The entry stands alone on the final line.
33 %
